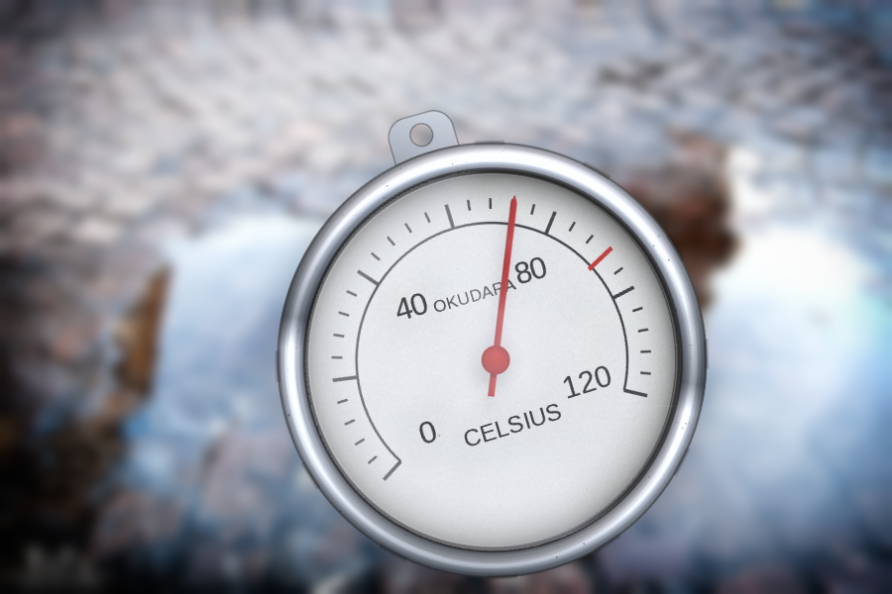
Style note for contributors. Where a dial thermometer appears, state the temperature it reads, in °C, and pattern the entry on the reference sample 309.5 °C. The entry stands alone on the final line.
72 °C
